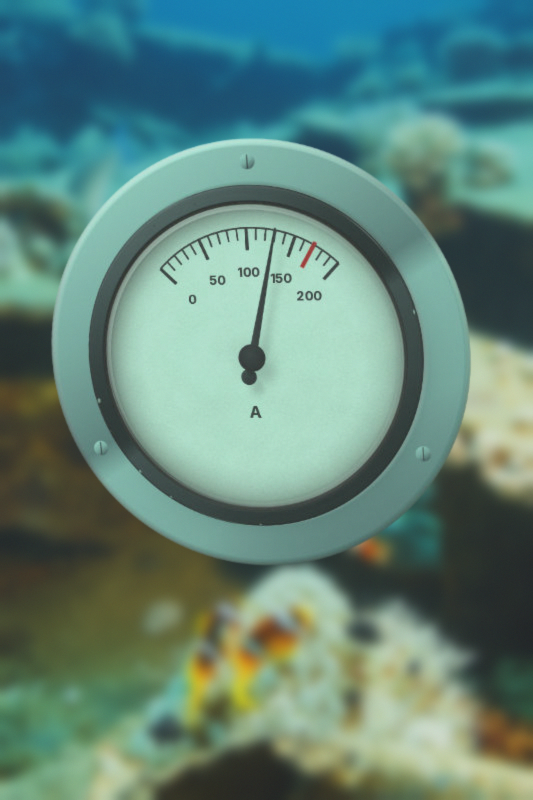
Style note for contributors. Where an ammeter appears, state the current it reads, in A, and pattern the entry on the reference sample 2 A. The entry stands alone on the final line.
130 A
